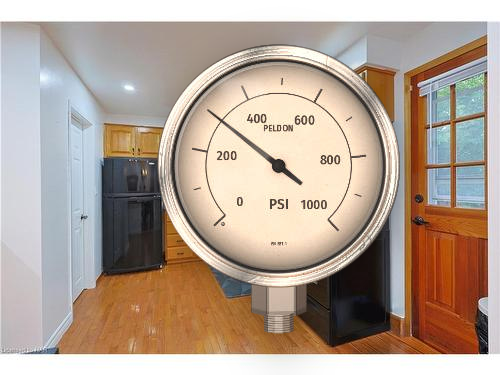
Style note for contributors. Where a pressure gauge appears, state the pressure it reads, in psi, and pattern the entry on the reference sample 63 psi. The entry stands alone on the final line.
300 psi
